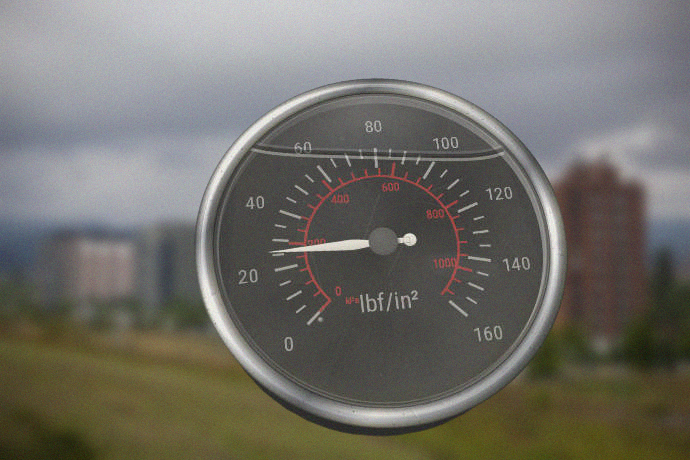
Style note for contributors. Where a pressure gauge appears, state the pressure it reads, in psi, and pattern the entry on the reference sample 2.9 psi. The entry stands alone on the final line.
25 psi
